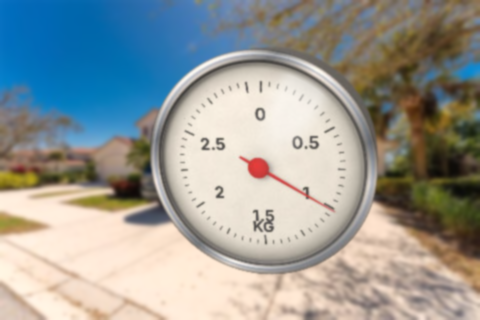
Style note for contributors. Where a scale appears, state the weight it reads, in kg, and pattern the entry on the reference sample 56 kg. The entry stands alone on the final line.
1 kg
